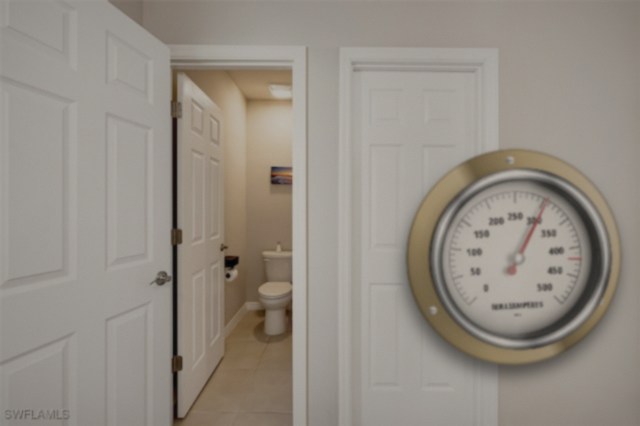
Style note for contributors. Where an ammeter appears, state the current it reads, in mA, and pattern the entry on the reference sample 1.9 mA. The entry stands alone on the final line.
300 mA
